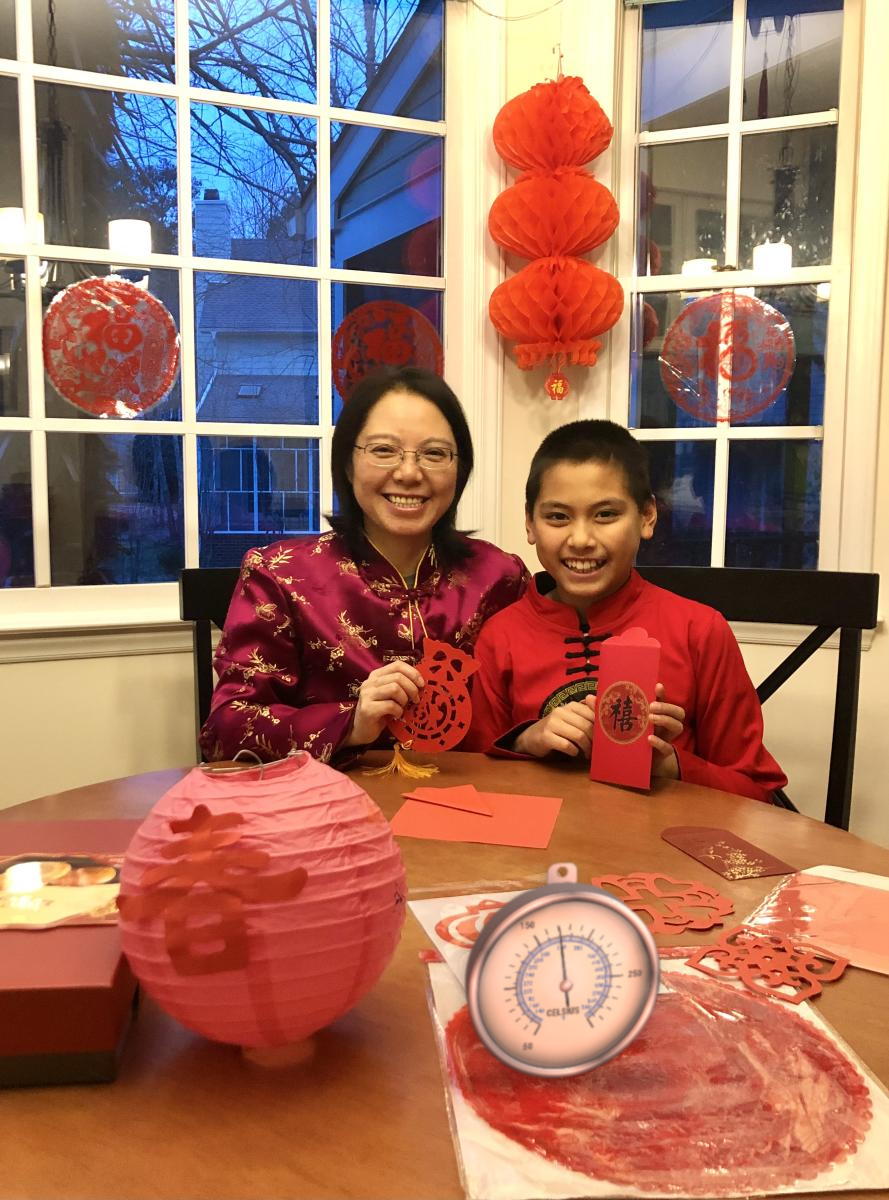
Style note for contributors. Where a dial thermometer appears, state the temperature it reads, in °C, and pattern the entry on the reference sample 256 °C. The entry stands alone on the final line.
170 °C
